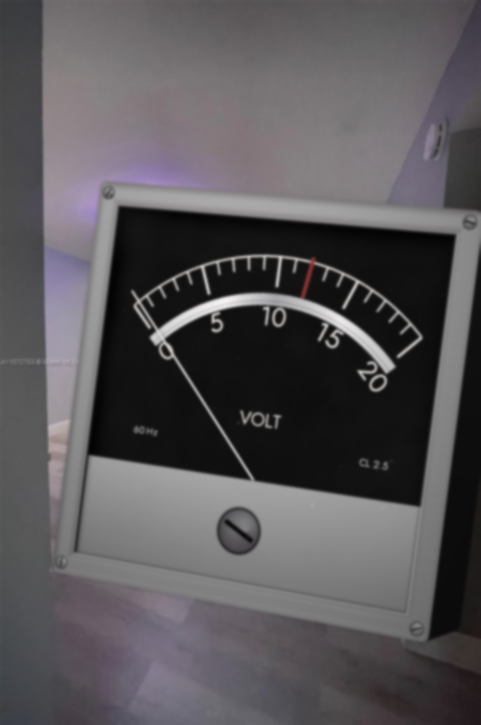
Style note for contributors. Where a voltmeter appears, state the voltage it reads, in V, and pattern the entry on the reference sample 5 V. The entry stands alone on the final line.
0.5 V
